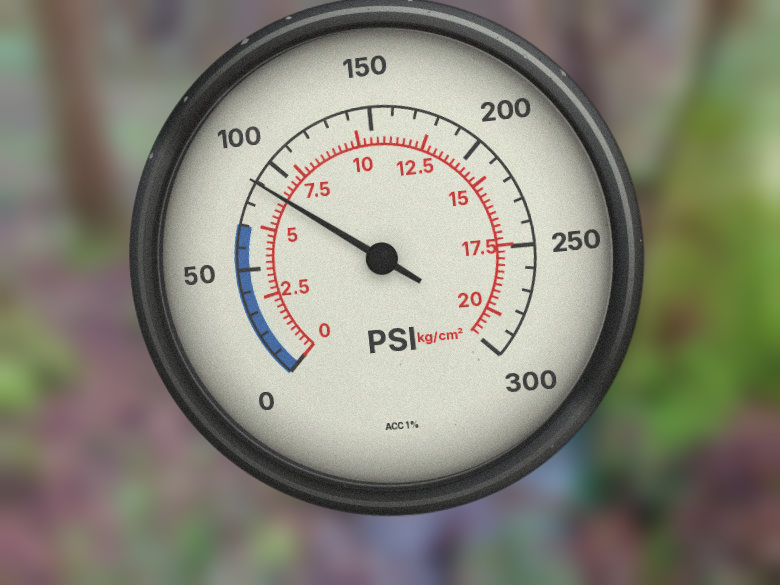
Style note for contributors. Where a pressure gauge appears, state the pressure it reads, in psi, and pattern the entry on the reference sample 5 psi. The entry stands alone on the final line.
90 psi
